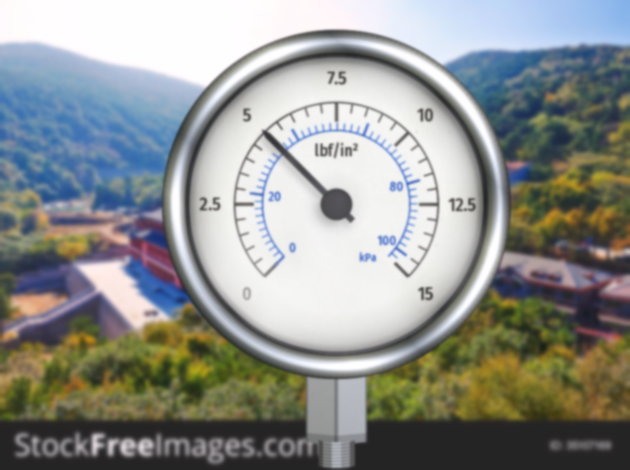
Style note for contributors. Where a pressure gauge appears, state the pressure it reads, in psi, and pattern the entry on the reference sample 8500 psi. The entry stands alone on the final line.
5 psi
